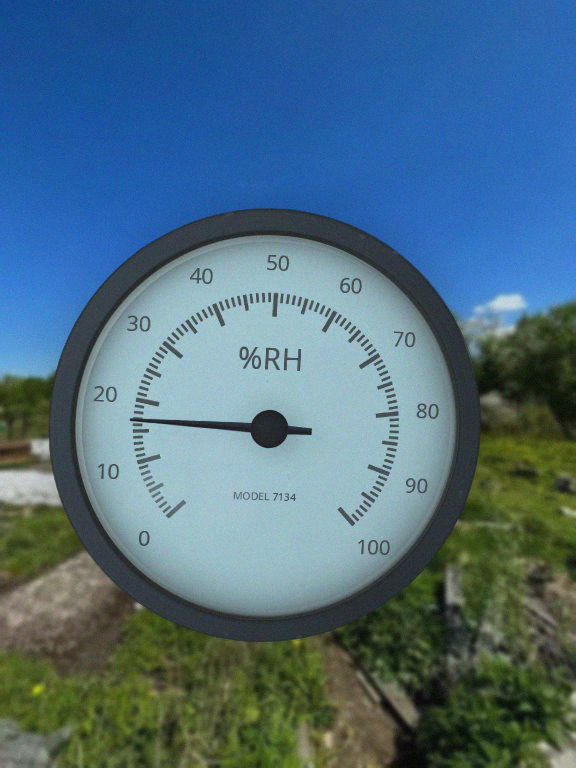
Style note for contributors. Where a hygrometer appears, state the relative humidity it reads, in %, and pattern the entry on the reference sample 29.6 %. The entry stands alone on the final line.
17 %
